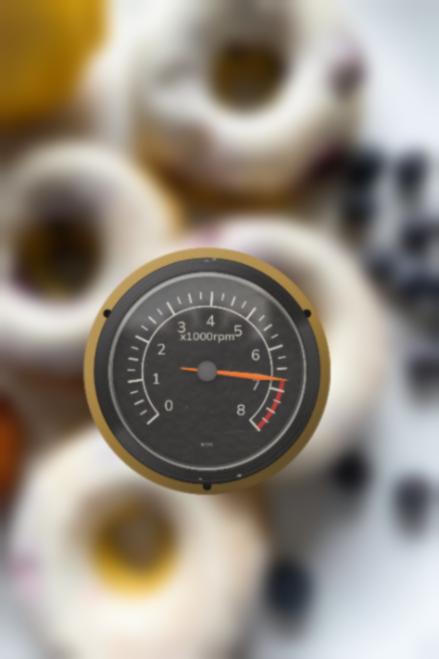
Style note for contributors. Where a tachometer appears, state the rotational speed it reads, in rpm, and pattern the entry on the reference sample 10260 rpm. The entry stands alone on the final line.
6750 rpm
